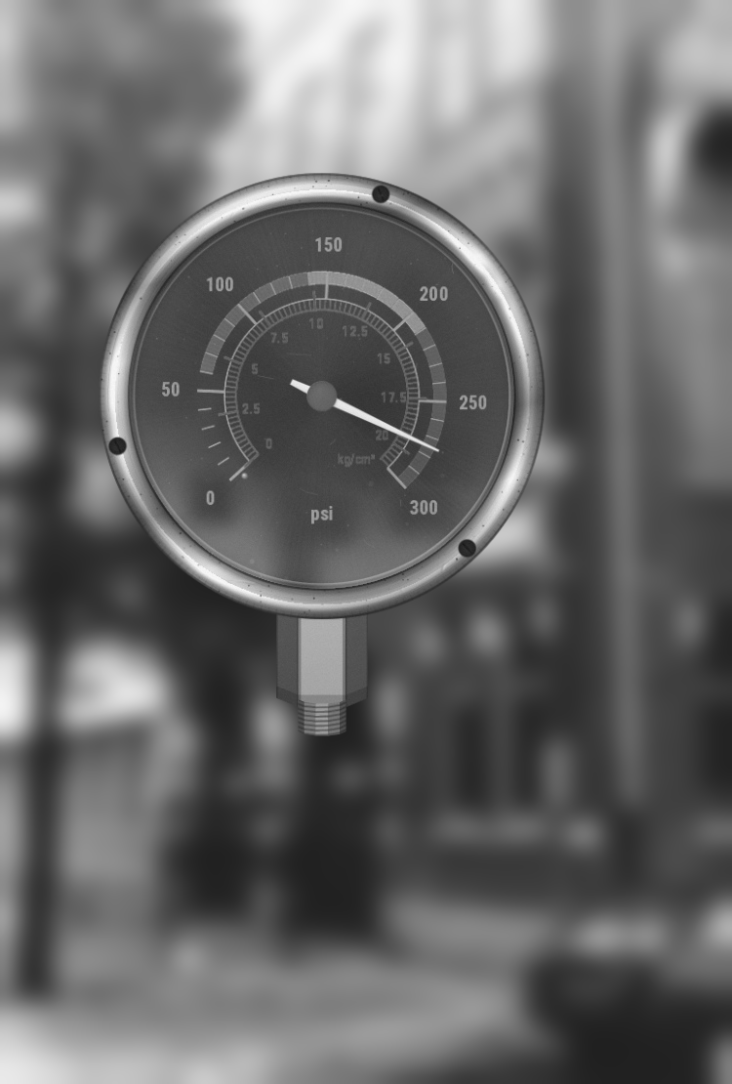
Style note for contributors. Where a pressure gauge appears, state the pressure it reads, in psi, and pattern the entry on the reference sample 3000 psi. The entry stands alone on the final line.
275 psi
